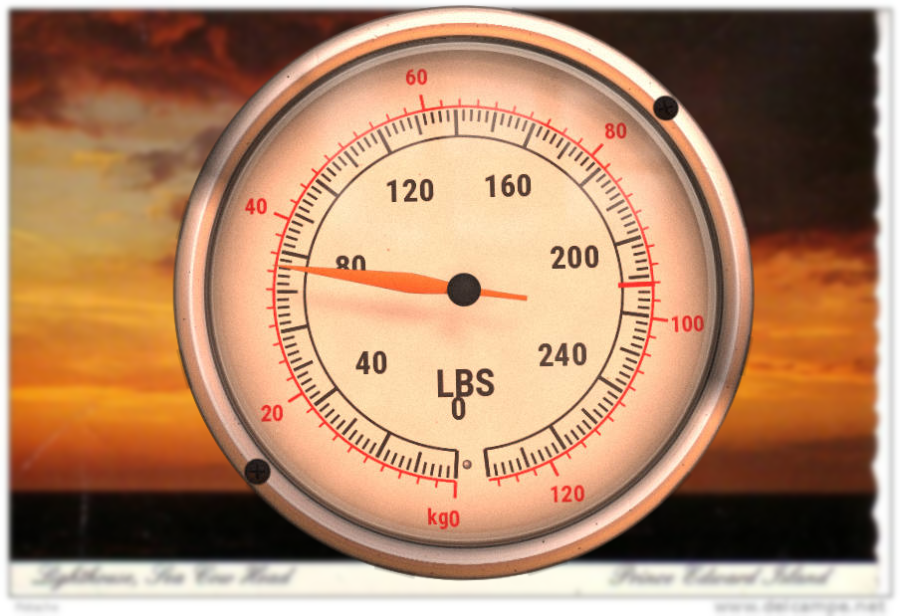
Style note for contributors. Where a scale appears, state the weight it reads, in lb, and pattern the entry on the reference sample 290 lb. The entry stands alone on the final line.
76 lb
